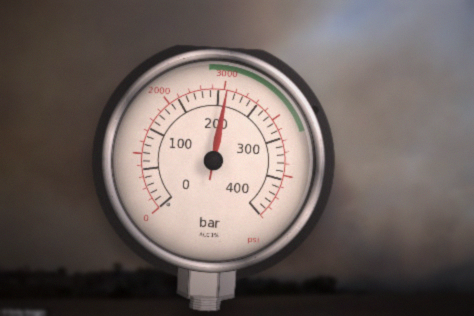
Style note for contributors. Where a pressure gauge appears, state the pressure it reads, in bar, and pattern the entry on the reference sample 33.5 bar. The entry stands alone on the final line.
210 bar
